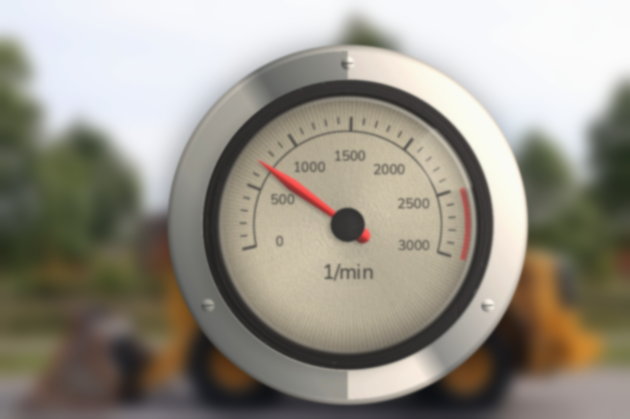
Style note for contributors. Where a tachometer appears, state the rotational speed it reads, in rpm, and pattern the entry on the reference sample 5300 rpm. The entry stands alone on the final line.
700 rpm
